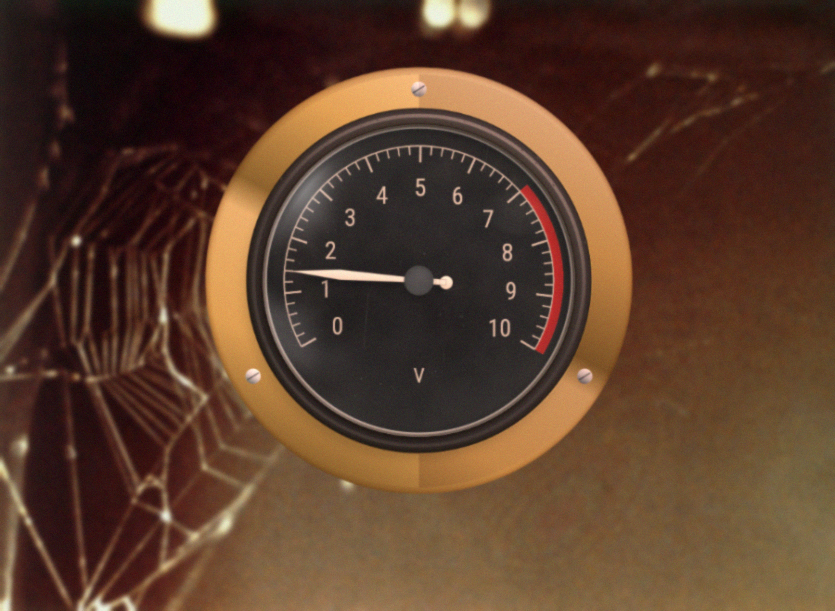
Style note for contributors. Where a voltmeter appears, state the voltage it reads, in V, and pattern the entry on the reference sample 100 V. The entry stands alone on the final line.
1.4 V
